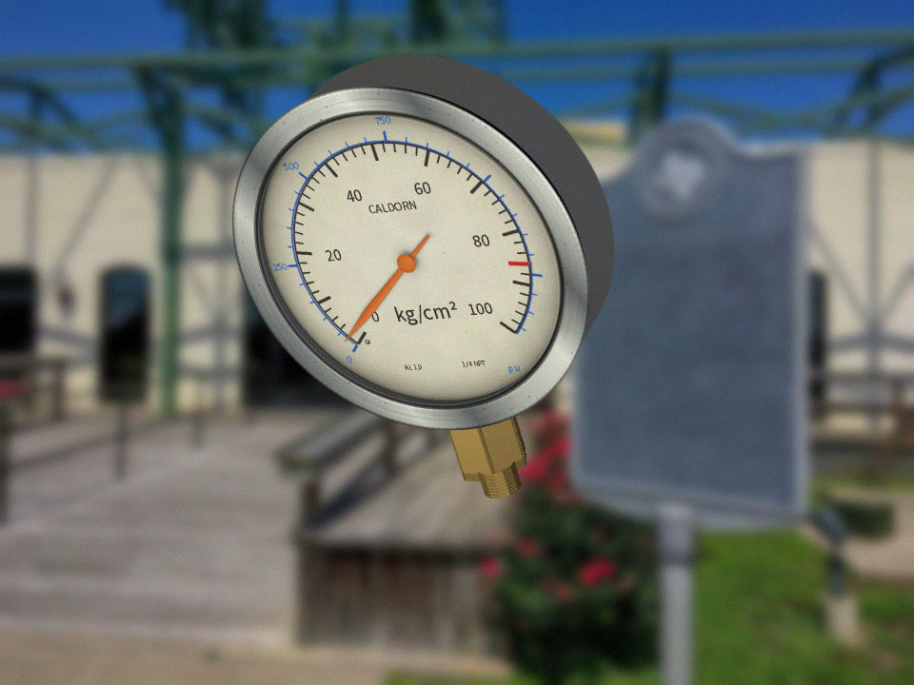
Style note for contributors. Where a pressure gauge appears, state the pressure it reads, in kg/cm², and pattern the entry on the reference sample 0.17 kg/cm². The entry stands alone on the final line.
2 kg/cm²
